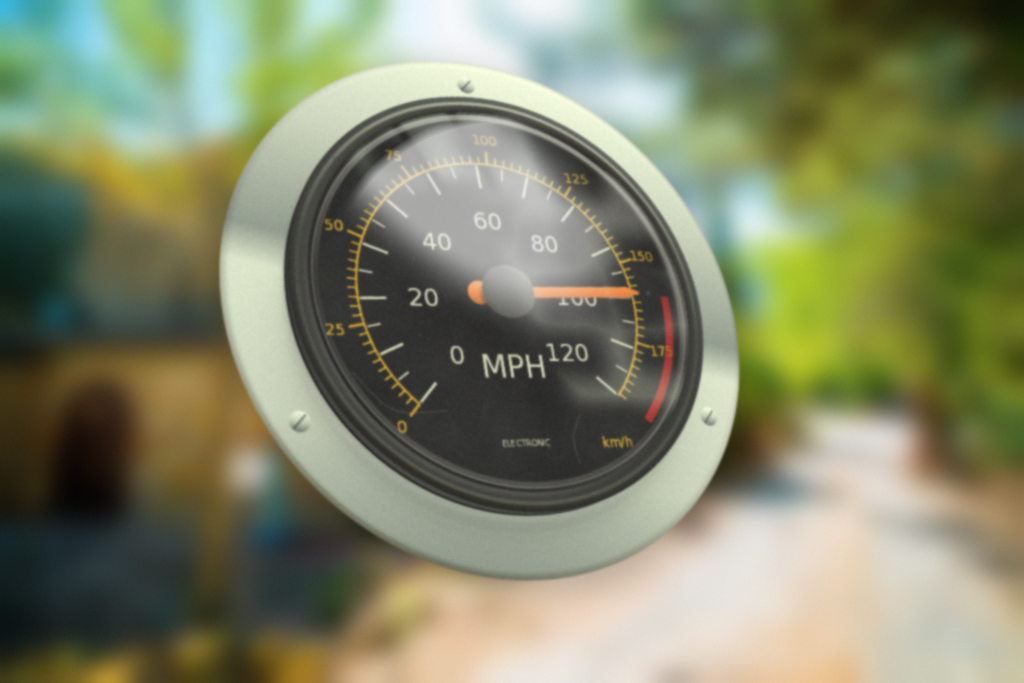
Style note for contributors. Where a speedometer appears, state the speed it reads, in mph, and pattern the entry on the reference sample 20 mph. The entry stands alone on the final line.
100 mph
